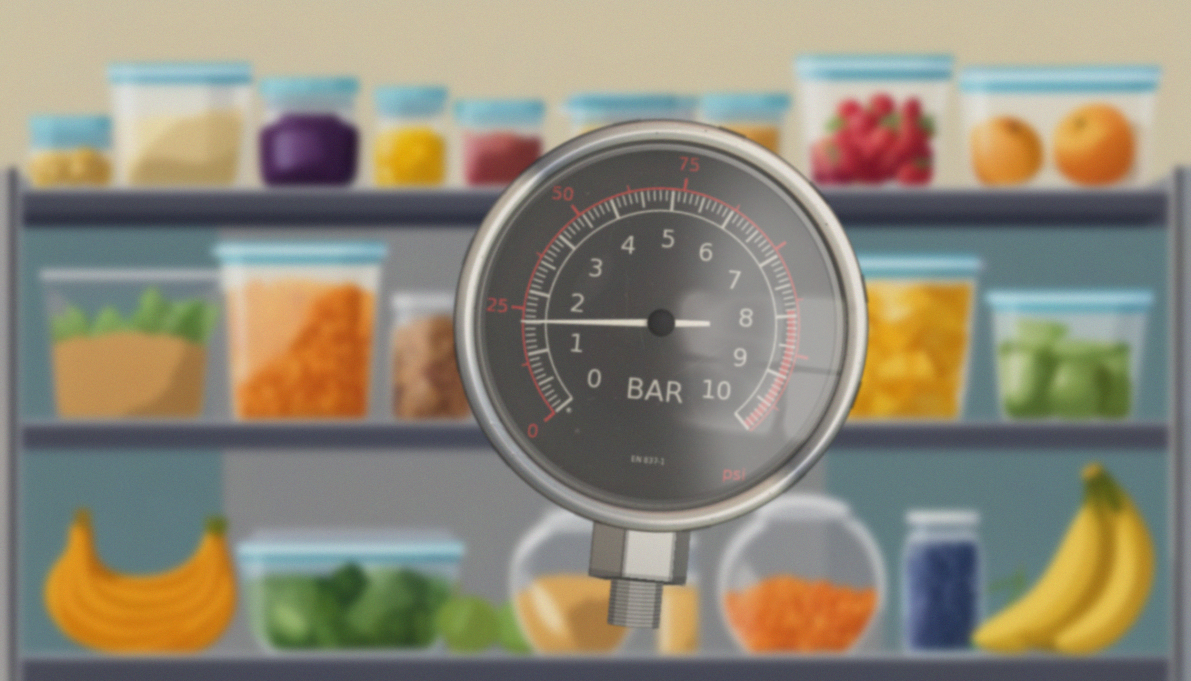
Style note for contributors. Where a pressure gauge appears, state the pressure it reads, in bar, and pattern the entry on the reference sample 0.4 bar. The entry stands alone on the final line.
1.5 bar
